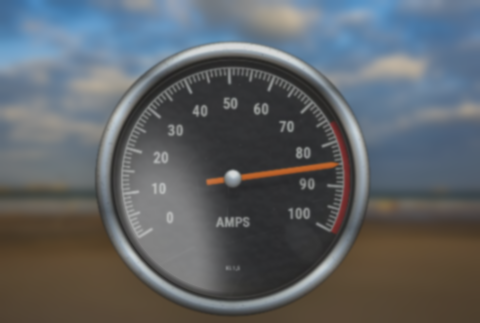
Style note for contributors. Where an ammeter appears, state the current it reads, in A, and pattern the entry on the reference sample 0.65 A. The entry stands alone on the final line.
85 A
